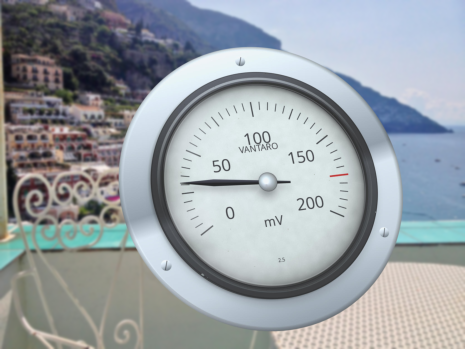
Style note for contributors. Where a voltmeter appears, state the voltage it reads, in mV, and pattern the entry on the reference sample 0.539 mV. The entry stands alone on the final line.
30 mV
